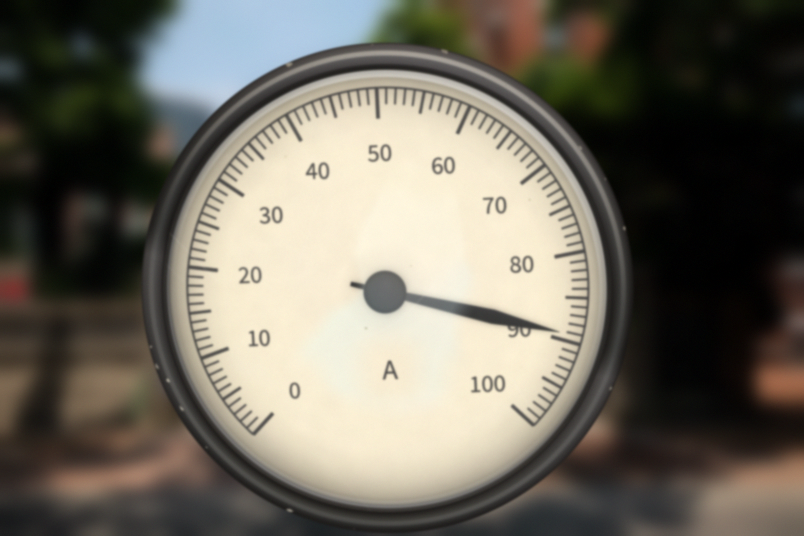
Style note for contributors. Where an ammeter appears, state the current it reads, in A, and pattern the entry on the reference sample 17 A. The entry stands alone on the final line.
89 A
